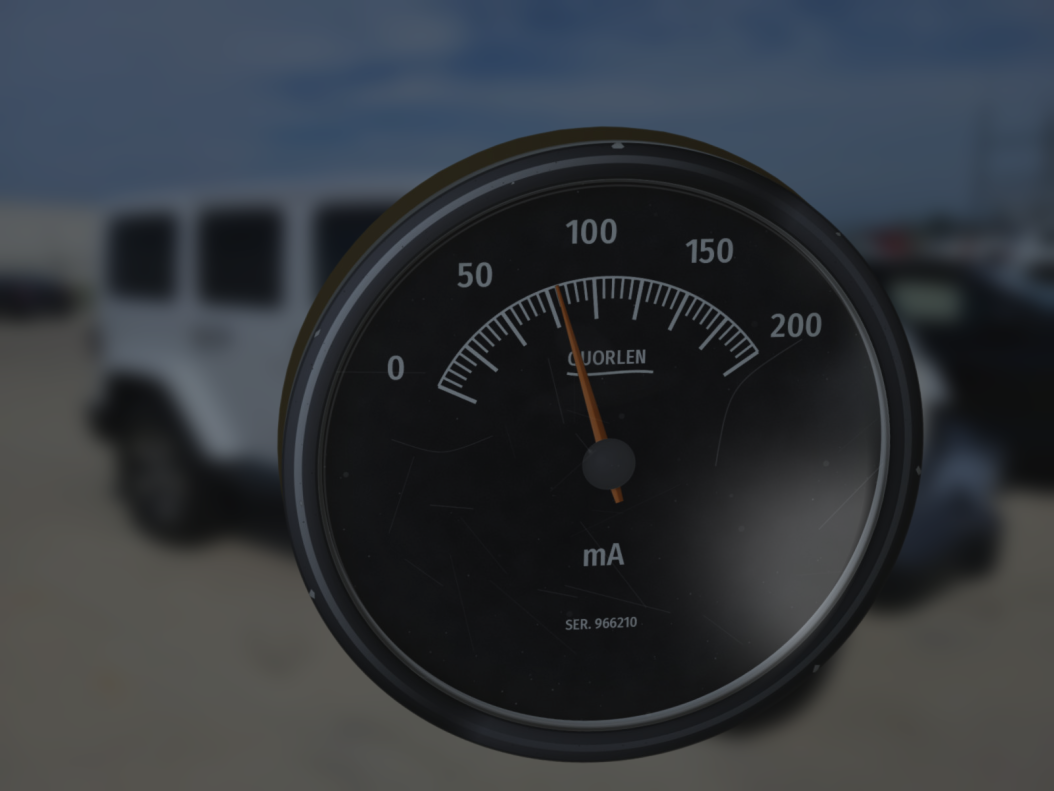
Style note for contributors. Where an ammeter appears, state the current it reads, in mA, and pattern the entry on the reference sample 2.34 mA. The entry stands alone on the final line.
80 mA
